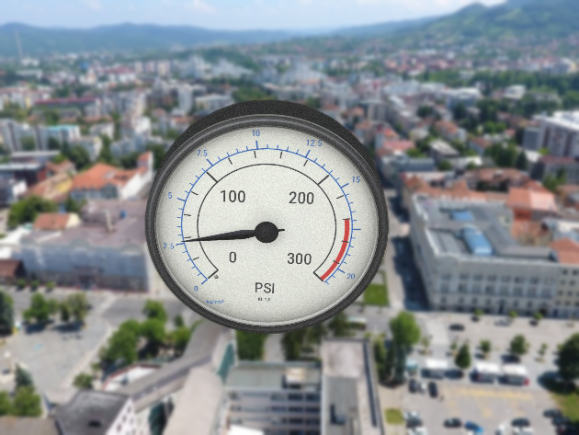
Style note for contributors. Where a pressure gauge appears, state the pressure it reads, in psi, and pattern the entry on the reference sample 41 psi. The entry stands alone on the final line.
40 psi
